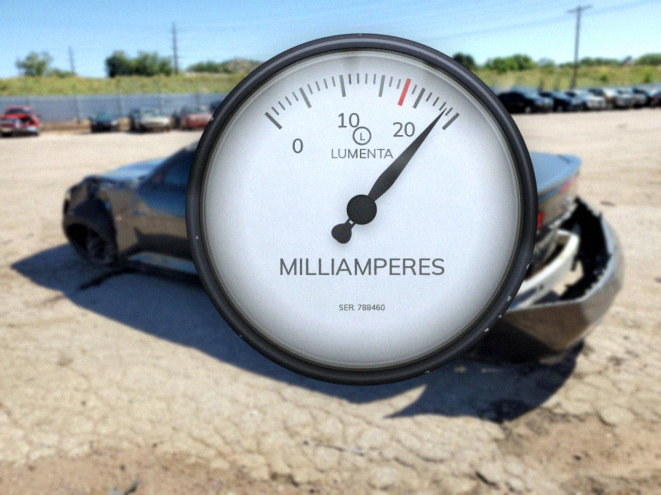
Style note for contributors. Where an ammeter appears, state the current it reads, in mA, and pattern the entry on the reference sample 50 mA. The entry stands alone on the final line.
23.5 mA
